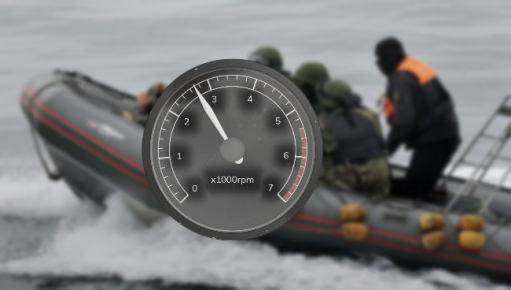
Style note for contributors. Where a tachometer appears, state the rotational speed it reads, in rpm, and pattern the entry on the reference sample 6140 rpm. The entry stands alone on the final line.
2700 rpm
